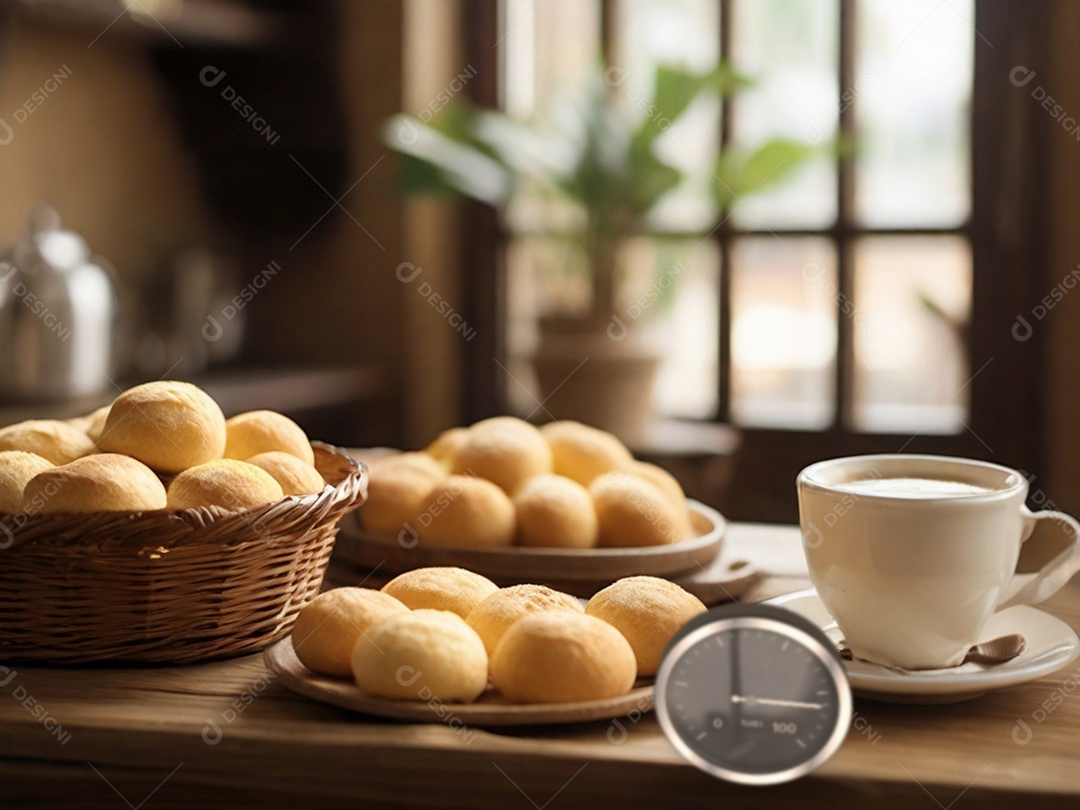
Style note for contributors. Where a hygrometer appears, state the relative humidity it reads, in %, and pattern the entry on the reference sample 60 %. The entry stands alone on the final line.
84 %
